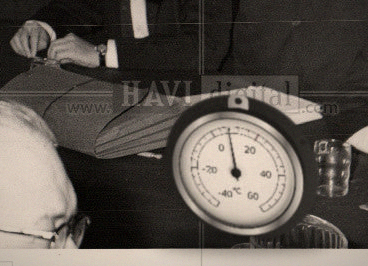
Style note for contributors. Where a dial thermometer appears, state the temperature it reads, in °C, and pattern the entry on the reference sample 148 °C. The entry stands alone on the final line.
8 °C
